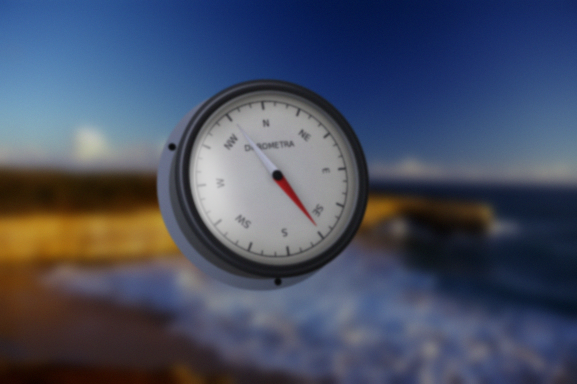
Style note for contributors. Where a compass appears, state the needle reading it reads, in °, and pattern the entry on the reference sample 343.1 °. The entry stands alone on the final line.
150 °
